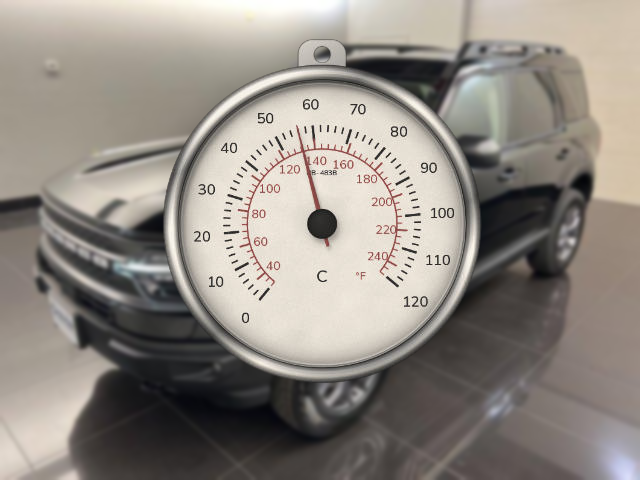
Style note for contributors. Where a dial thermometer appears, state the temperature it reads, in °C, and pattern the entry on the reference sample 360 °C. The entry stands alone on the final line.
56 °C
